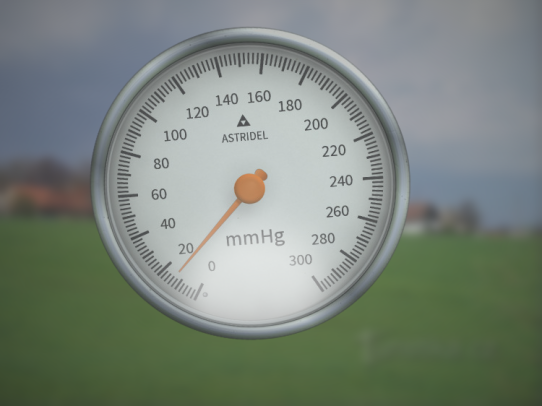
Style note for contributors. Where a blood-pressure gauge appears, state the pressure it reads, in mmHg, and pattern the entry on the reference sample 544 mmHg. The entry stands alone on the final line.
14 mmHg
